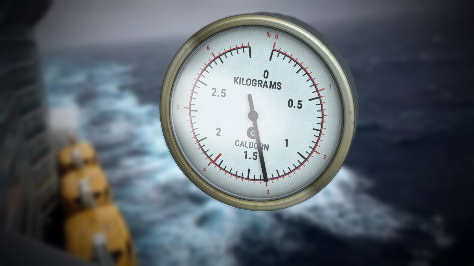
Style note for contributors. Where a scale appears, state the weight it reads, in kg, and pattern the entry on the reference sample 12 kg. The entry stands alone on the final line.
1.35 kg
